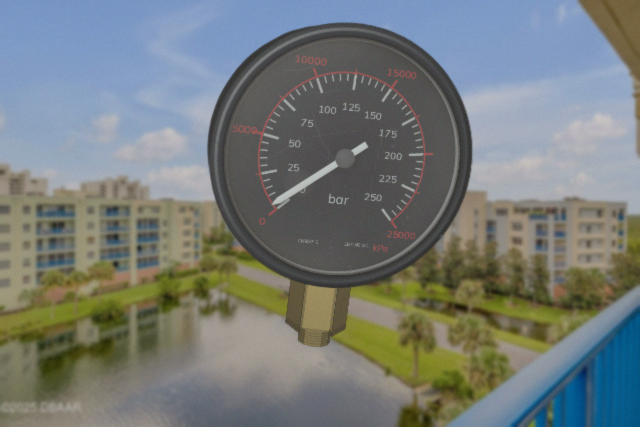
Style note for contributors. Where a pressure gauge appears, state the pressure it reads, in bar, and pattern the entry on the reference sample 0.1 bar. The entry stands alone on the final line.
5 bar
